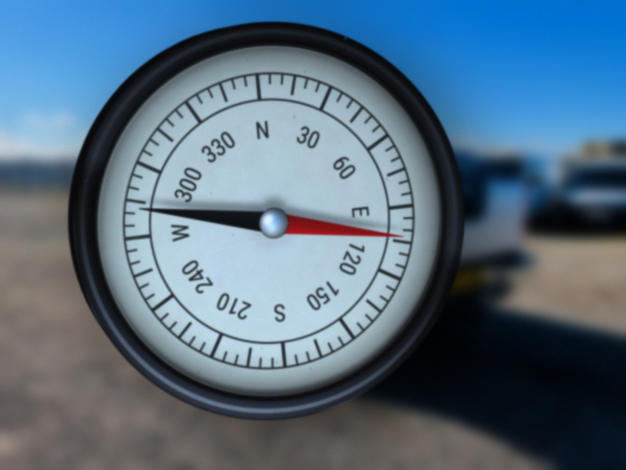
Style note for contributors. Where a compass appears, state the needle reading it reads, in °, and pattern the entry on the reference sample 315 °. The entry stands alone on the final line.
102.5 °
